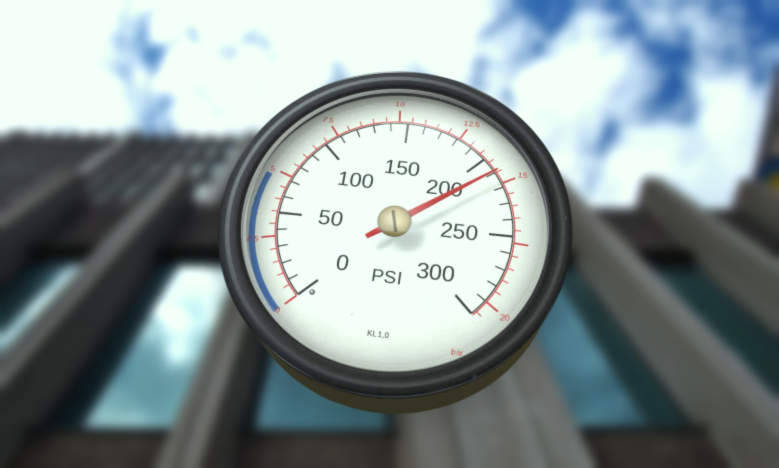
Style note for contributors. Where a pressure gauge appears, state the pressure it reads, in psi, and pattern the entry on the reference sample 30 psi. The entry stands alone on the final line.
210 psi
